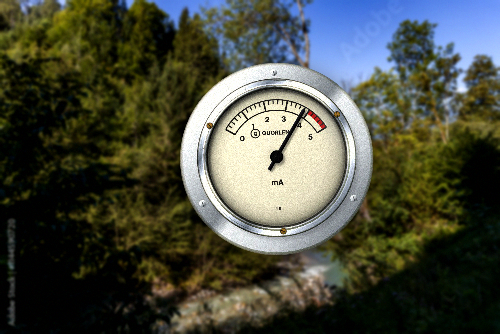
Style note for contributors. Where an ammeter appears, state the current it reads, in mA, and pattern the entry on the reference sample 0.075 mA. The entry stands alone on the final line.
3.8 mA
